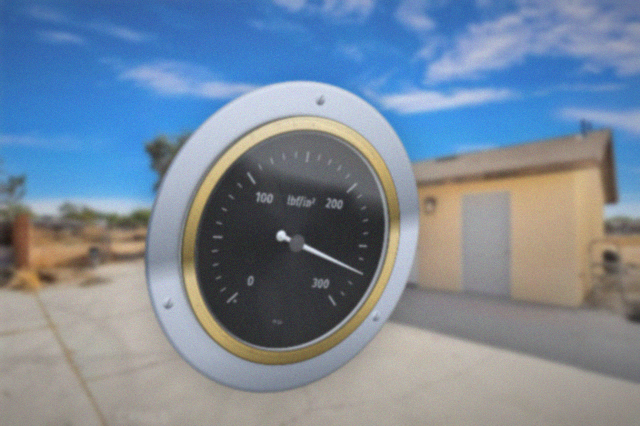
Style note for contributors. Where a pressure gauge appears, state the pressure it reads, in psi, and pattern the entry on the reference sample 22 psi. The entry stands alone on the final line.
270 psi
